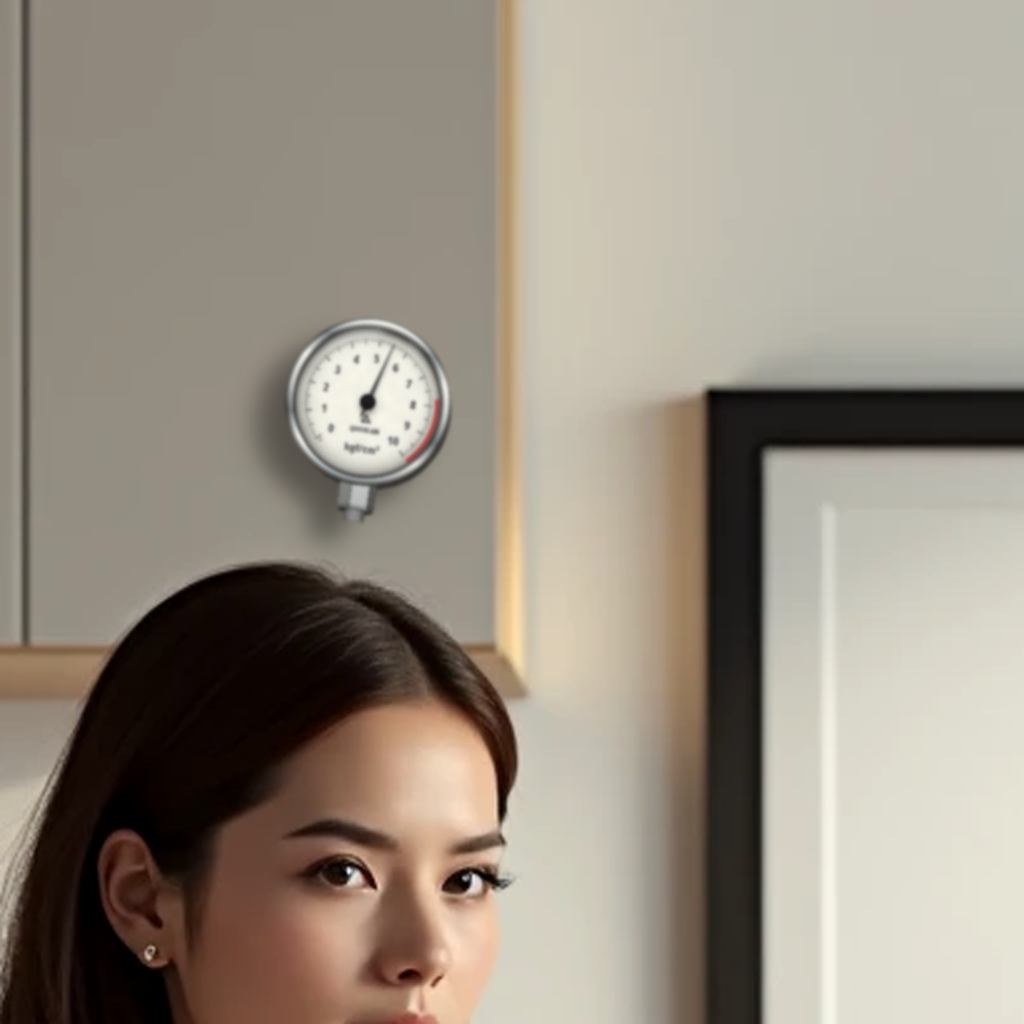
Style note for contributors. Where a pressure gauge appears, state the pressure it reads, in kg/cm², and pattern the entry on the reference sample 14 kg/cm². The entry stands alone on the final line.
5.5 kg/cm²
